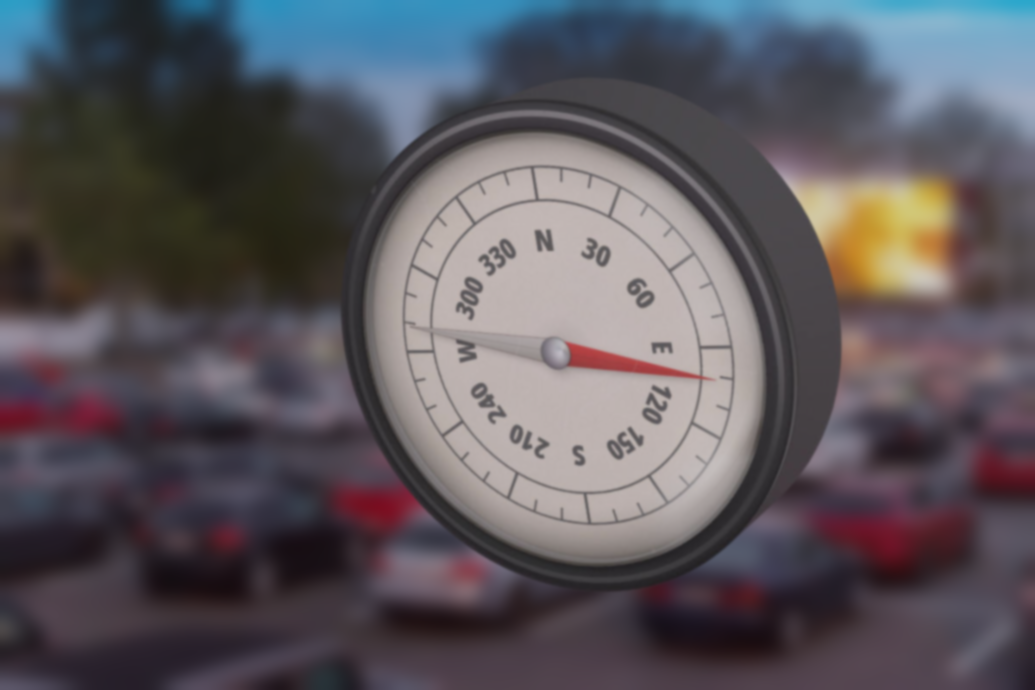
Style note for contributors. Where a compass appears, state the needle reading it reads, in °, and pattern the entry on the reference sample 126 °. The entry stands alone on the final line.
100 °
